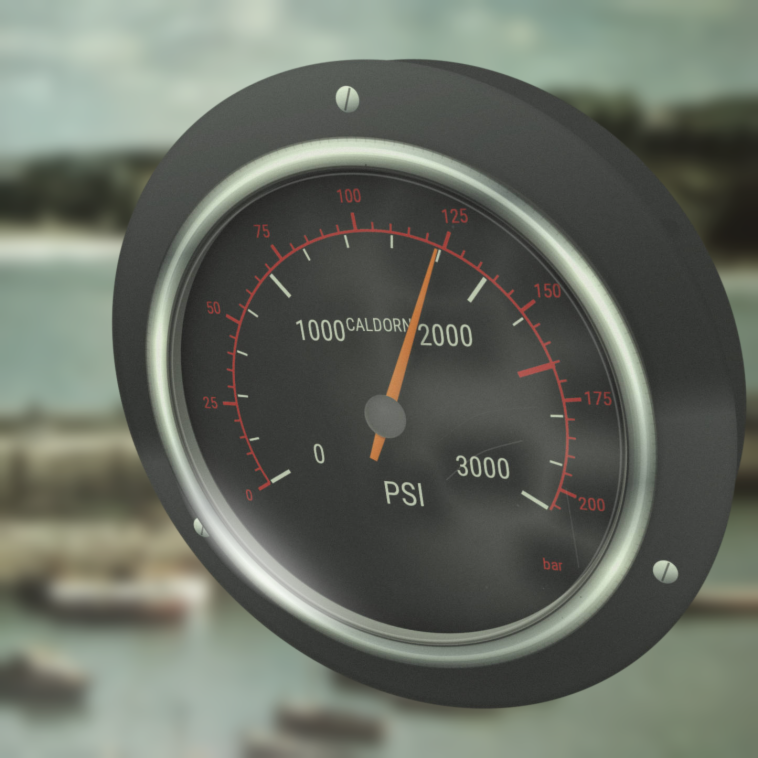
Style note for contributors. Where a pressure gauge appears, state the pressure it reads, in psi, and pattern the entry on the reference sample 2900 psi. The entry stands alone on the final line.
1800 psi
